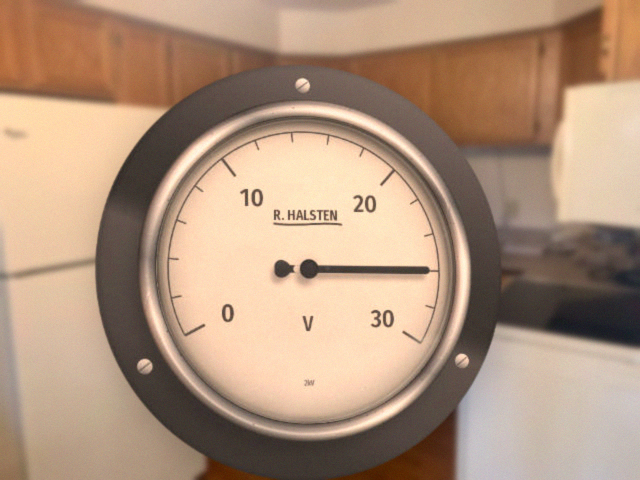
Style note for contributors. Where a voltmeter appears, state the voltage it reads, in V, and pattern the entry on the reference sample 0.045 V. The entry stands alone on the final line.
26 V
